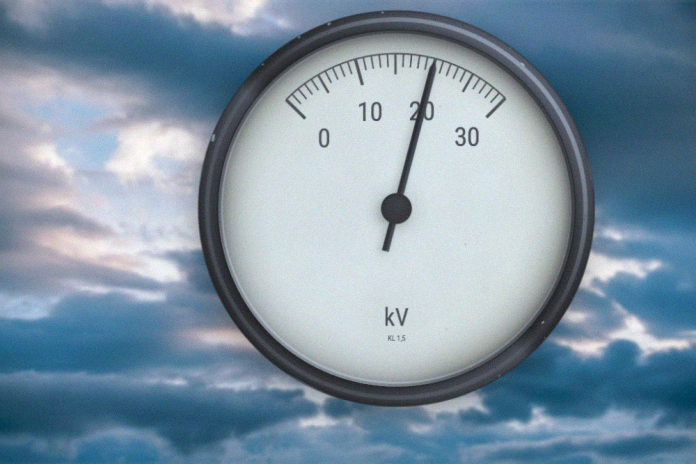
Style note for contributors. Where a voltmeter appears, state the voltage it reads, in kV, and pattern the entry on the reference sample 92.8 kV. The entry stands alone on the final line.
20 kV
